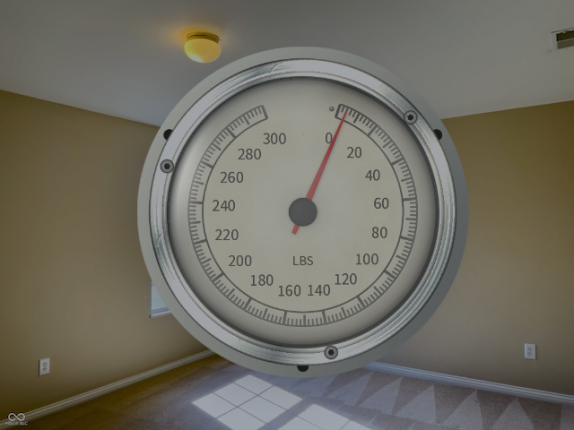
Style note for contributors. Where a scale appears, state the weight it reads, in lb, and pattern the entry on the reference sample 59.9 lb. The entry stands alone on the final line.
4 lb
